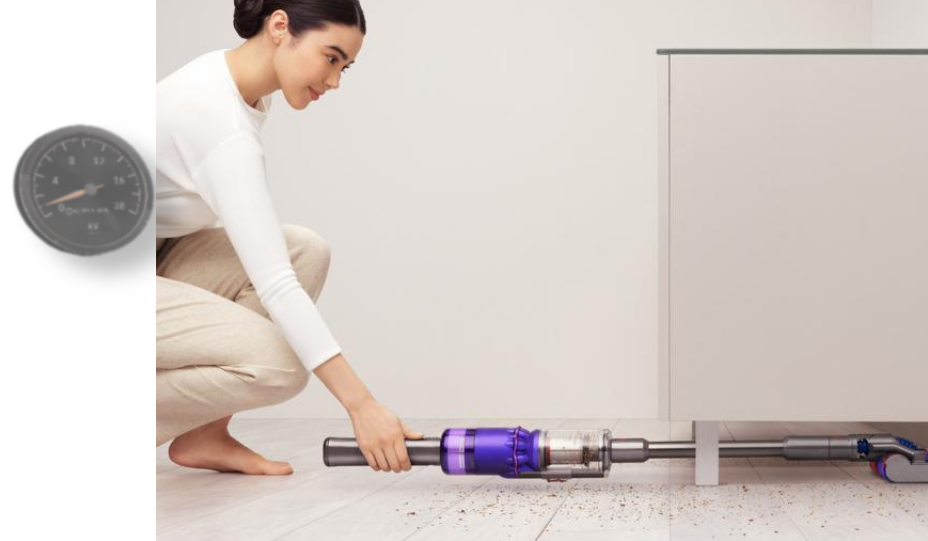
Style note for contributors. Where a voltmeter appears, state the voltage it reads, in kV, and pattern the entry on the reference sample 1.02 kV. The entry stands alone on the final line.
1 kV
